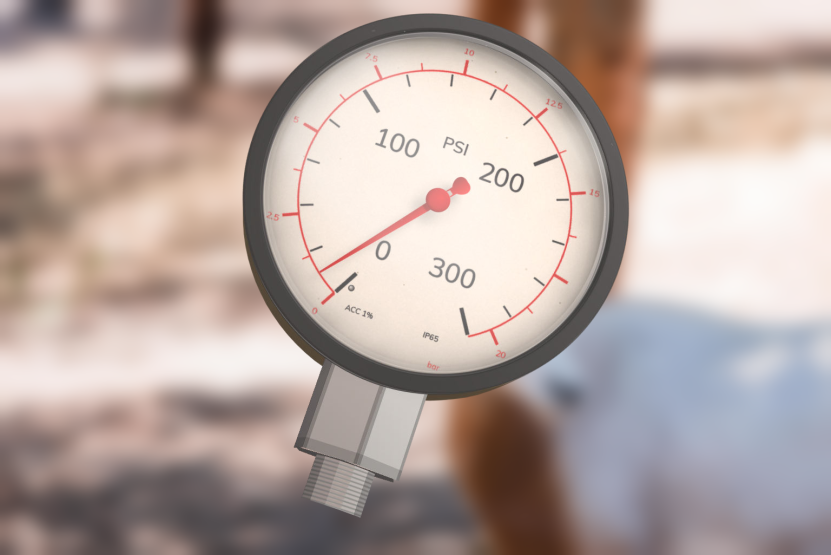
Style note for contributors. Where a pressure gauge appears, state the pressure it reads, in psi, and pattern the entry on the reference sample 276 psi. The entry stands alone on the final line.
10 psi
